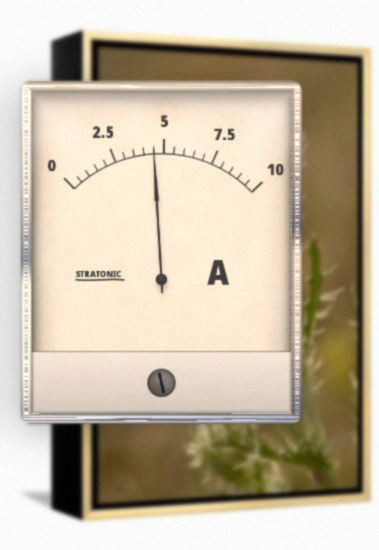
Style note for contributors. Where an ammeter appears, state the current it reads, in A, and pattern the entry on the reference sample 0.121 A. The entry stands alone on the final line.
4.5 A
